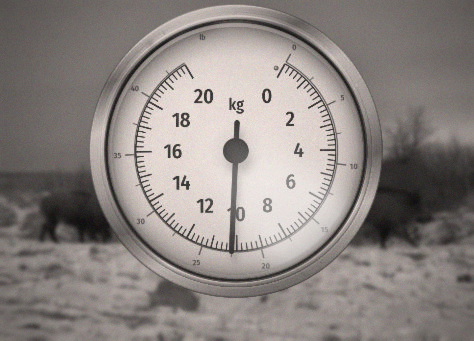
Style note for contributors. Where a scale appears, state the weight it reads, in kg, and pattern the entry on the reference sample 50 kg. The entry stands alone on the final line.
10.2 kg
